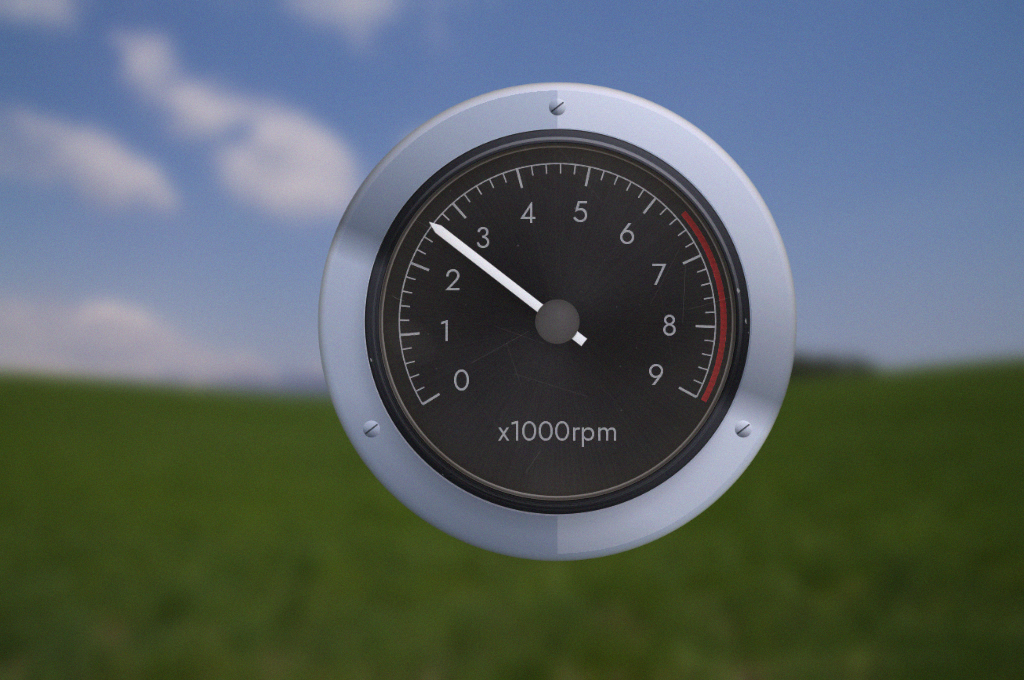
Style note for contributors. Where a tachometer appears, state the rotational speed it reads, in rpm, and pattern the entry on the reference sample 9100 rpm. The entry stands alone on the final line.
2600 rpm
